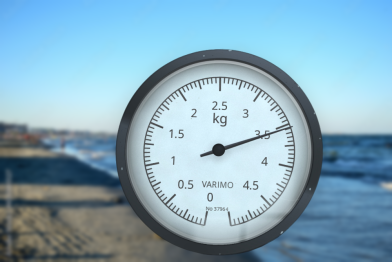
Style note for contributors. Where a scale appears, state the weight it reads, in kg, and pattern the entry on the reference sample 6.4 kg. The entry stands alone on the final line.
3.55 kg
